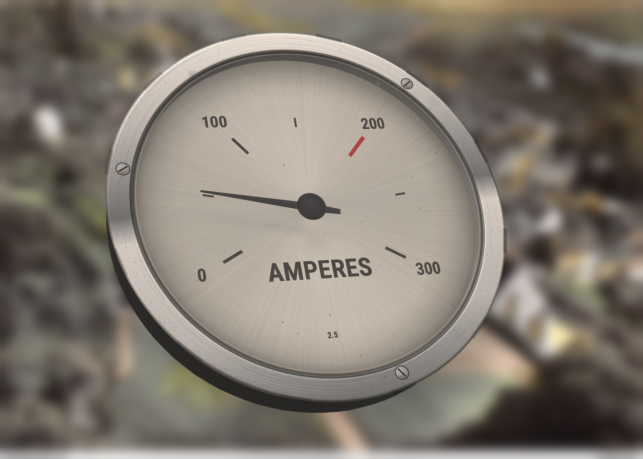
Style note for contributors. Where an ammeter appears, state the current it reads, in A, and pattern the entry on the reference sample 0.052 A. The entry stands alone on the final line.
50 A
